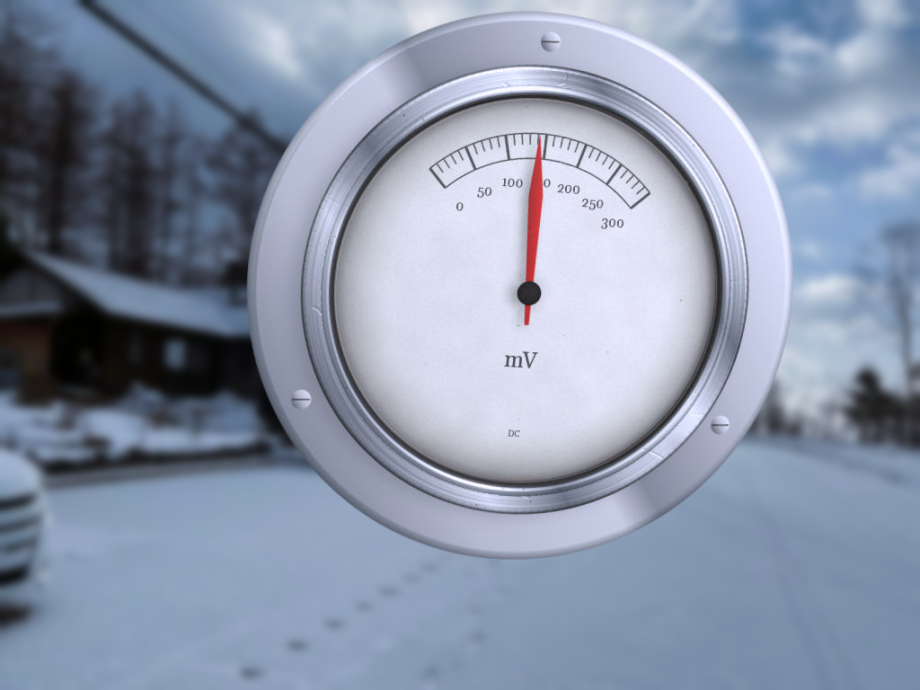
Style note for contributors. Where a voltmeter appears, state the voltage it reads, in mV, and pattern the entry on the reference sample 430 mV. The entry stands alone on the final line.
140 mV
